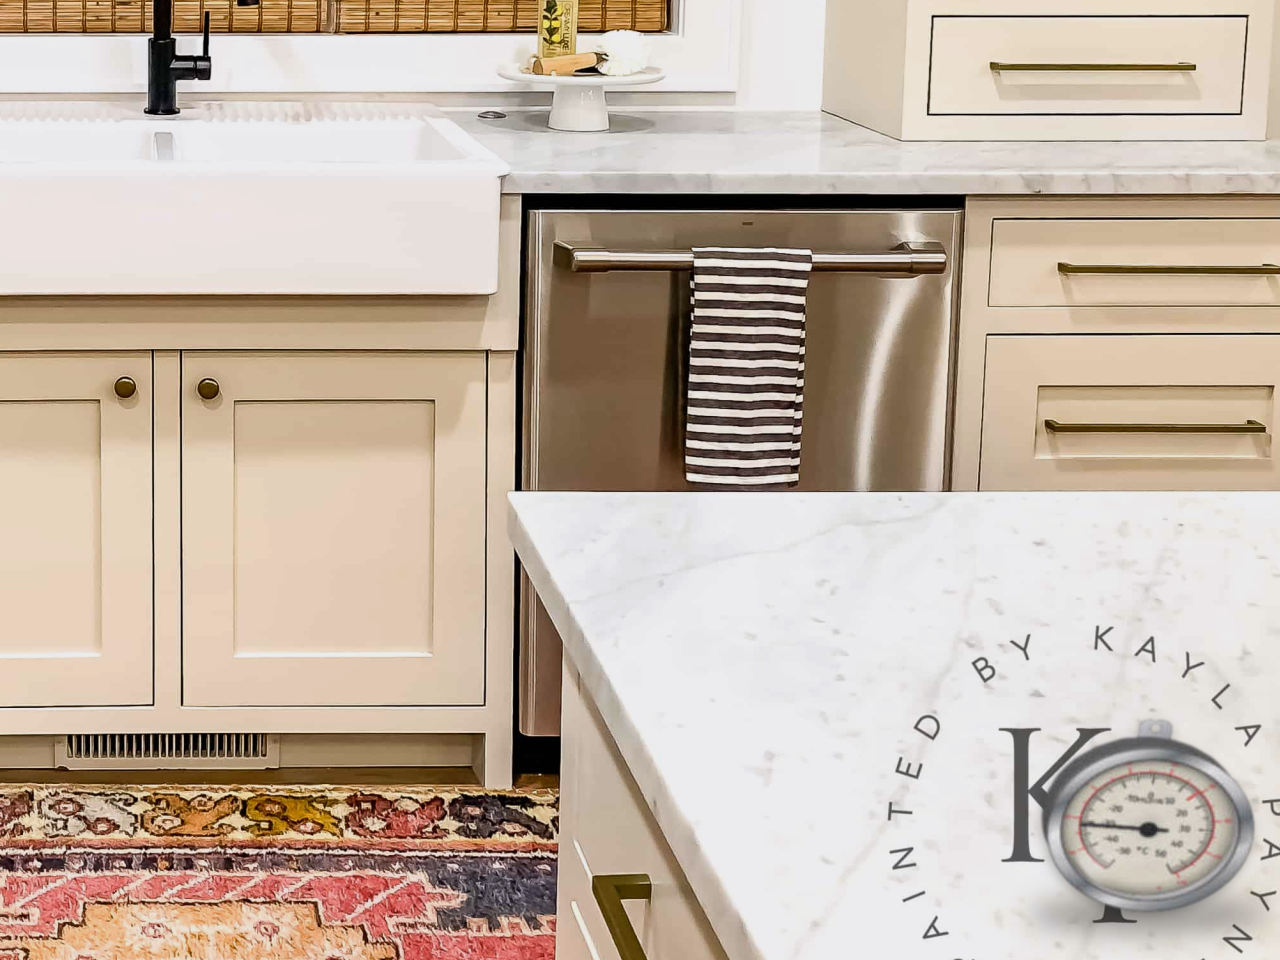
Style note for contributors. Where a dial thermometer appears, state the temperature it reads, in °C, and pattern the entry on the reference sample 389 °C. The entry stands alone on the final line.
-30 °C
